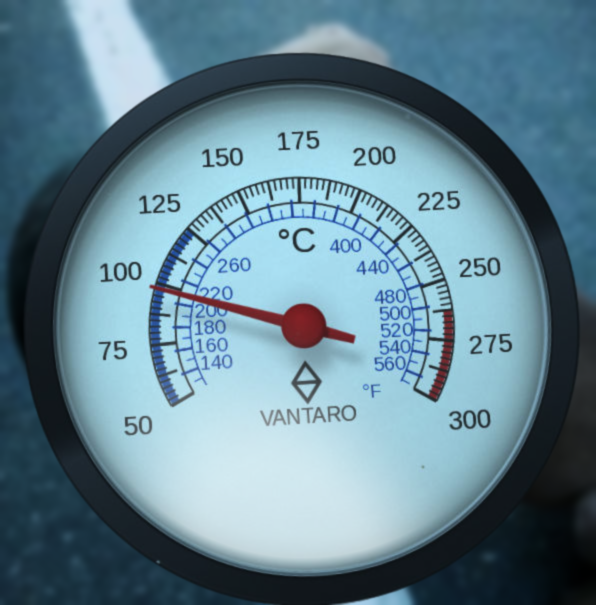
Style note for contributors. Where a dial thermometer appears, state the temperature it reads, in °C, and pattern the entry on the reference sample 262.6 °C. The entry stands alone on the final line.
97.5 °C
